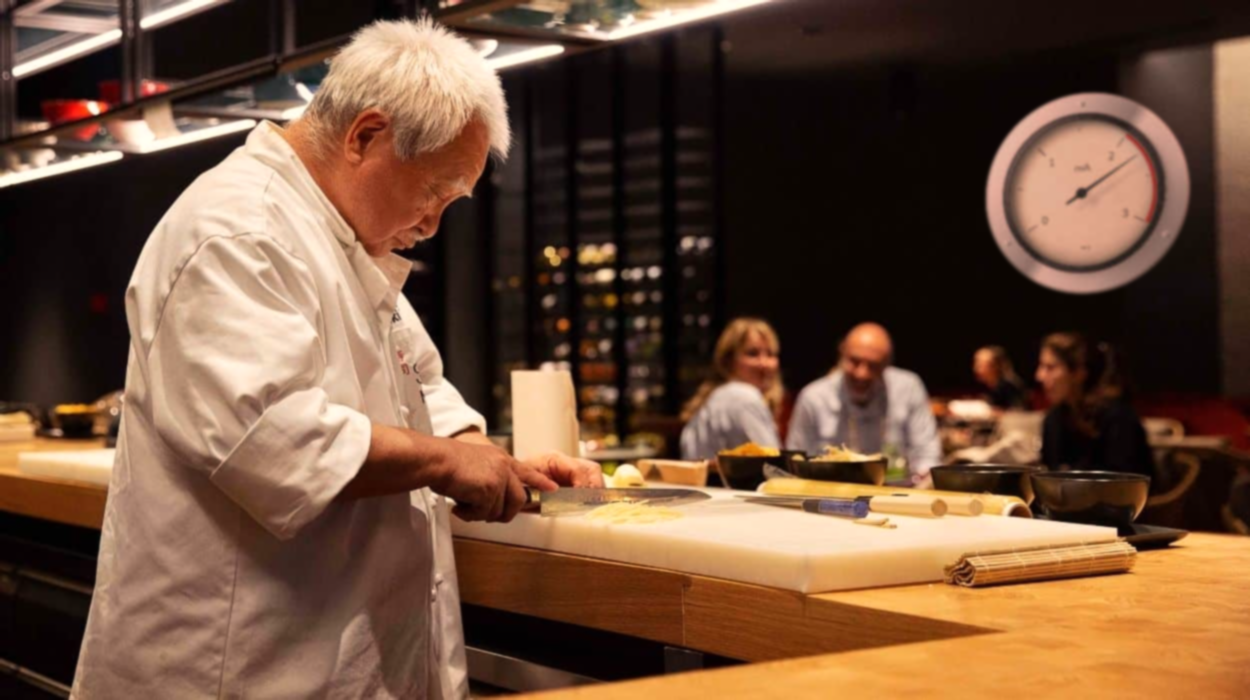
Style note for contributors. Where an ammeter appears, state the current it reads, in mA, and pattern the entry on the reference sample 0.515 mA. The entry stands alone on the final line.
2.25 mA
